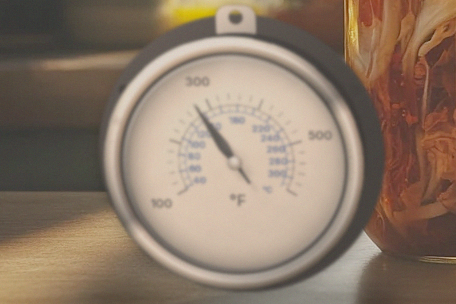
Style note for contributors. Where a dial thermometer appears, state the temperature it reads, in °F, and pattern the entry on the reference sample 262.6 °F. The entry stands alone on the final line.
280 °F
